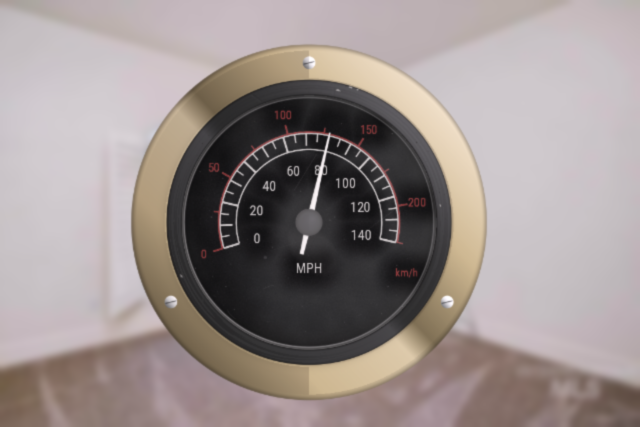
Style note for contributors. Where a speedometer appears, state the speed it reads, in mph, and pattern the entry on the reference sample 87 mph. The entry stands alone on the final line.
80 mph
